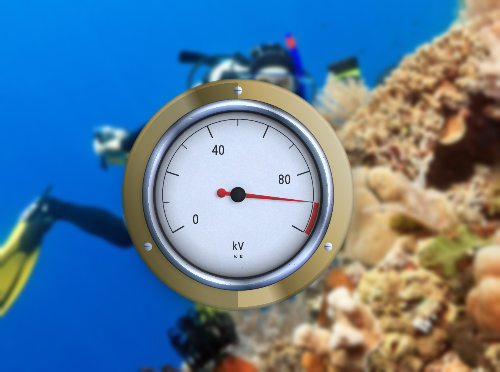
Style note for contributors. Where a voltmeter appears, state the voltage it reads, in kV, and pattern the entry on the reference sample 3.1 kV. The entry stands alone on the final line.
90 kV
